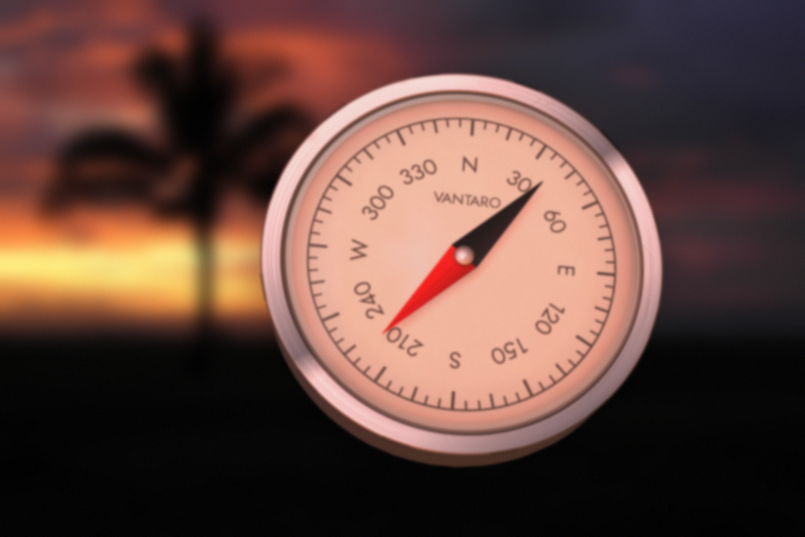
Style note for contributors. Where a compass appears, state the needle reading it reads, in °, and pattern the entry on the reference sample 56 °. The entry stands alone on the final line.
220 °
